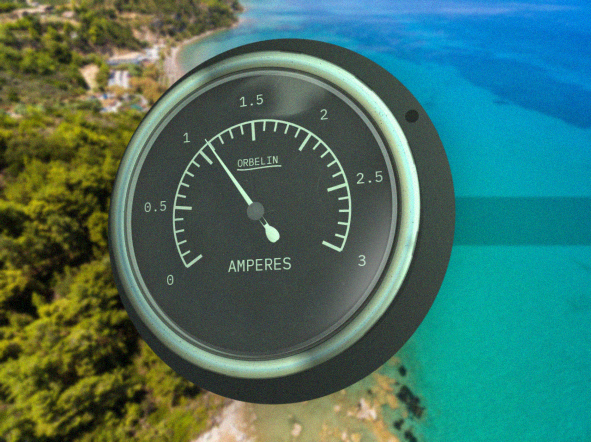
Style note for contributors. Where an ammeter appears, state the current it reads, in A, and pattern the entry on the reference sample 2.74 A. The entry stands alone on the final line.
1.1 A
